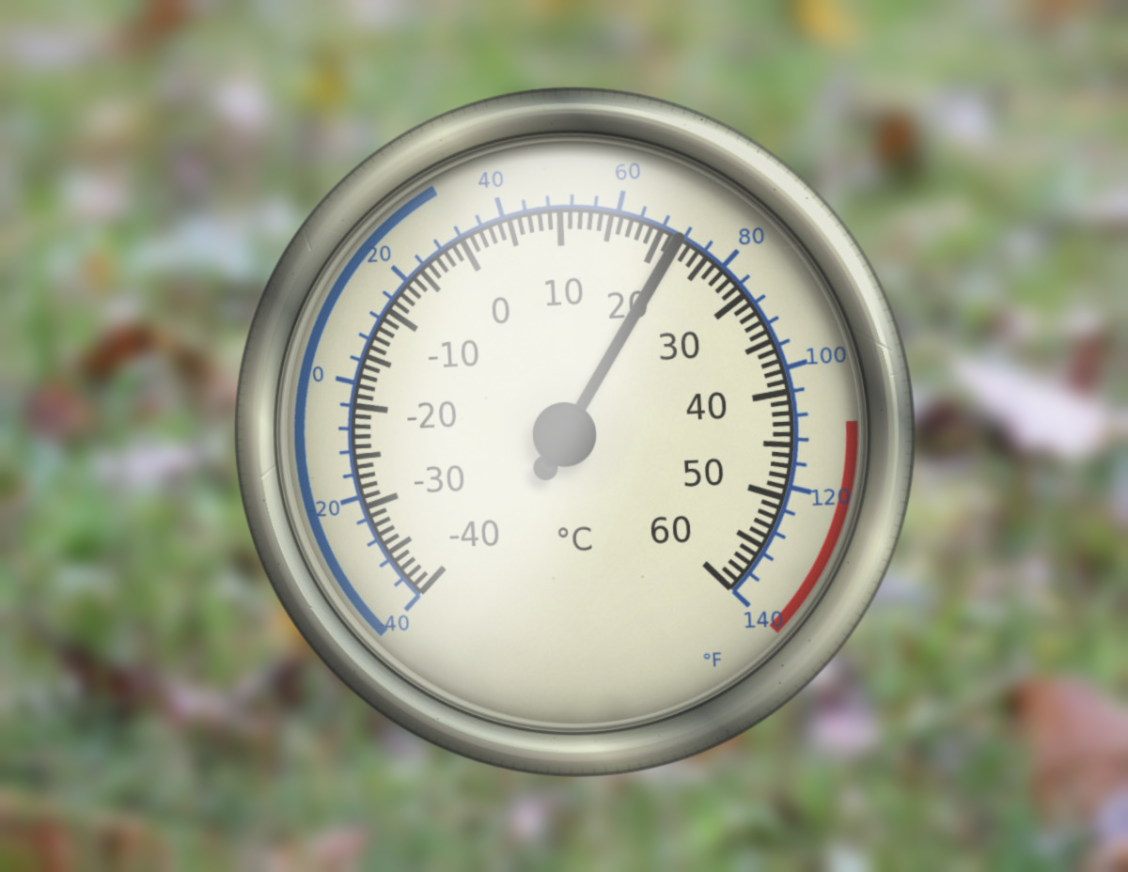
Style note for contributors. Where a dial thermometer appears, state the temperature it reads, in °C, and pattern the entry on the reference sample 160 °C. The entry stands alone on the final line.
22 °C
